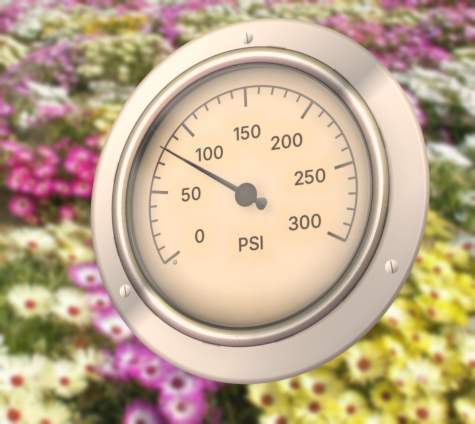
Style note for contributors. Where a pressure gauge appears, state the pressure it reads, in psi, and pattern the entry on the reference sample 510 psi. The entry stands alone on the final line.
80 psi
